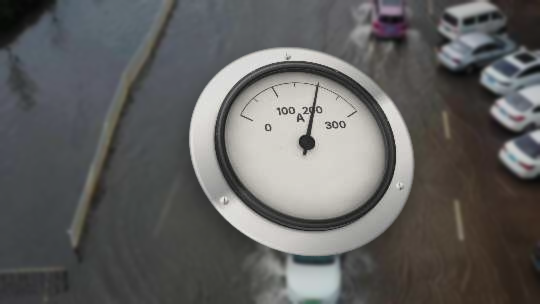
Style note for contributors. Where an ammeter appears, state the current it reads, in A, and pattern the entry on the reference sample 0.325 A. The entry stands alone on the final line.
200 A
